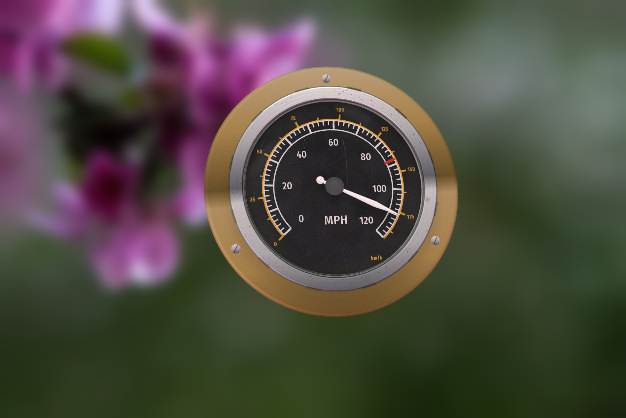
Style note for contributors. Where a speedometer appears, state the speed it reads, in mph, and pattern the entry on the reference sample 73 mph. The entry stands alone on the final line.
110 mph
